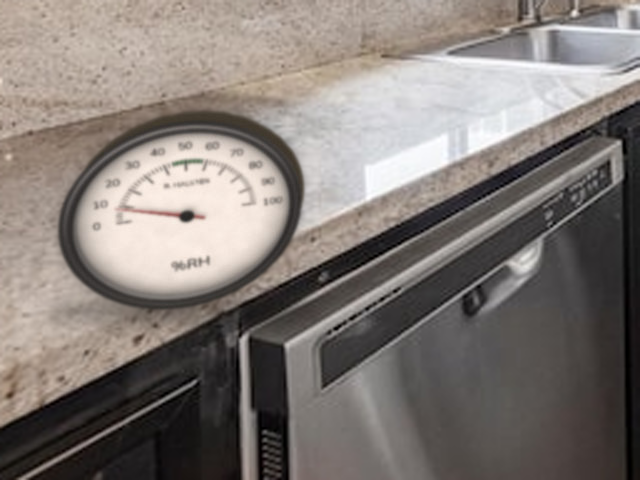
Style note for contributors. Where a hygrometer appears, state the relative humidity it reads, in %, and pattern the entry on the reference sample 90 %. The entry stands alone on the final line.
10 %
